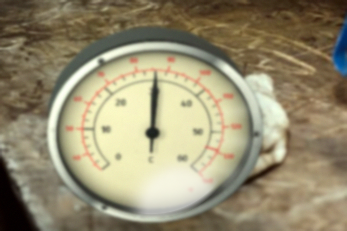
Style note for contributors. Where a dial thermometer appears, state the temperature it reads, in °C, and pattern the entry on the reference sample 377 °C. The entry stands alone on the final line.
30 °C
